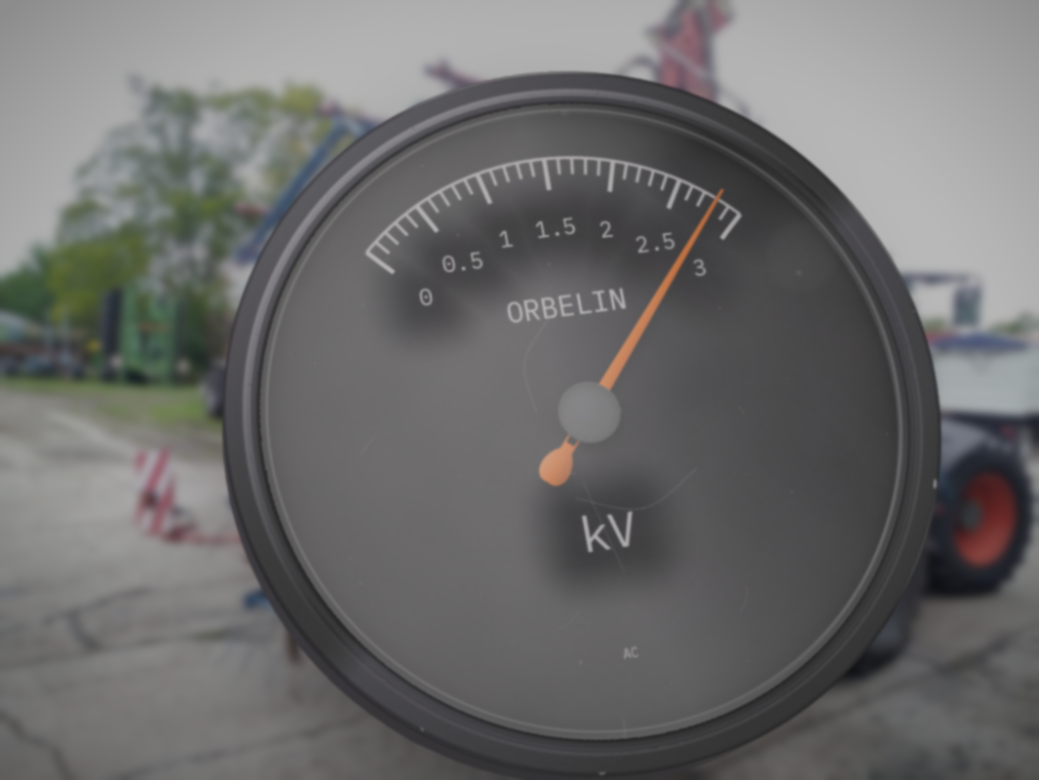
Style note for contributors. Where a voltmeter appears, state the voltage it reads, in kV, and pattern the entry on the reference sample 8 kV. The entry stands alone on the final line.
2.8 kV
